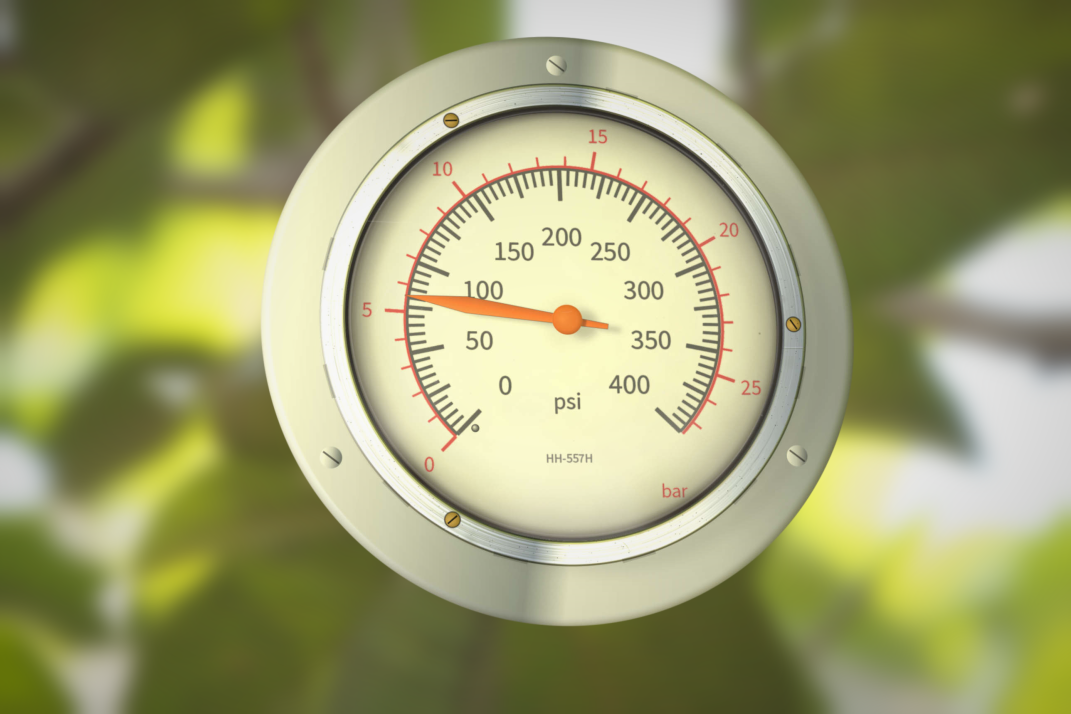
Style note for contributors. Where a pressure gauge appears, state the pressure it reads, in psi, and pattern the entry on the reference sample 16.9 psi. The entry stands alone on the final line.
80 psi
